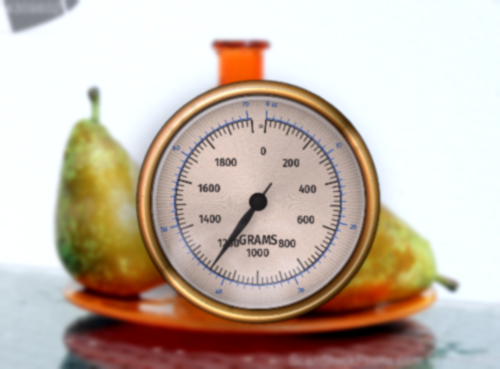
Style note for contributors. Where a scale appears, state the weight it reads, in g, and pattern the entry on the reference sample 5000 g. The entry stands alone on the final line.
1200 g
